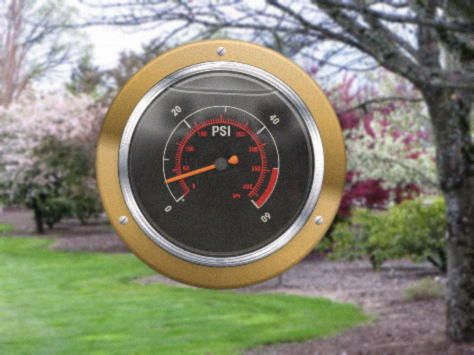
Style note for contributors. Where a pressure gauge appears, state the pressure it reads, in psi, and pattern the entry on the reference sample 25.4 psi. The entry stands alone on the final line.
5 psi
